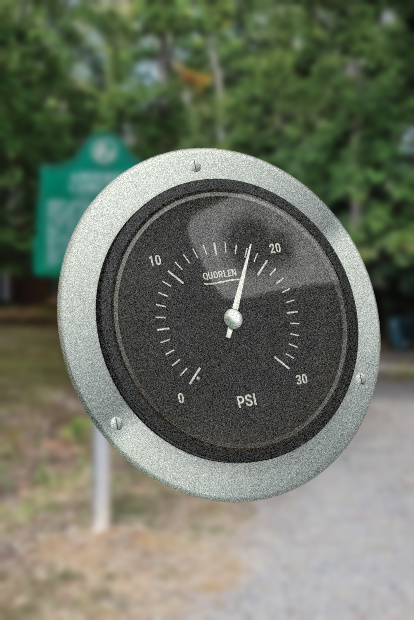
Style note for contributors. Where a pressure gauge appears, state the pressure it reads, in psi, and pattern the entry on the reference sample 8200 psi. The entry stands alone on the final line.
18 psi
